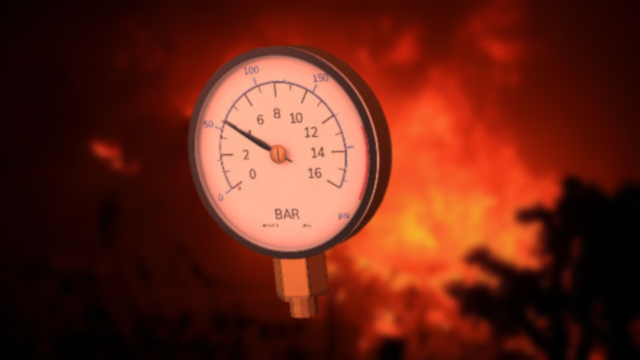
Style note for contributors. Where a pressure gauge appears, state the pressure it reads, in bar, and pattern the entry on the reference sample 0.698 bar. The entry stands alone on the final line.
4 bar
